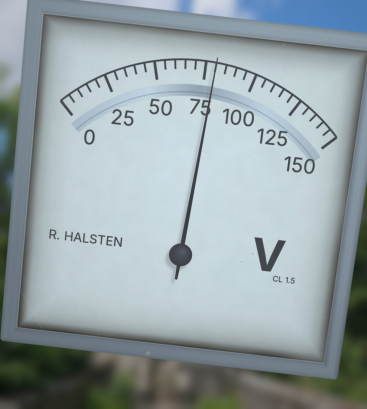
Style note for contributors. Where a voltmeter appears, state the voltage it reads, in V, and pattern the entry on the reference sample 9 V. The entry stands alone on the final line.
80 V
